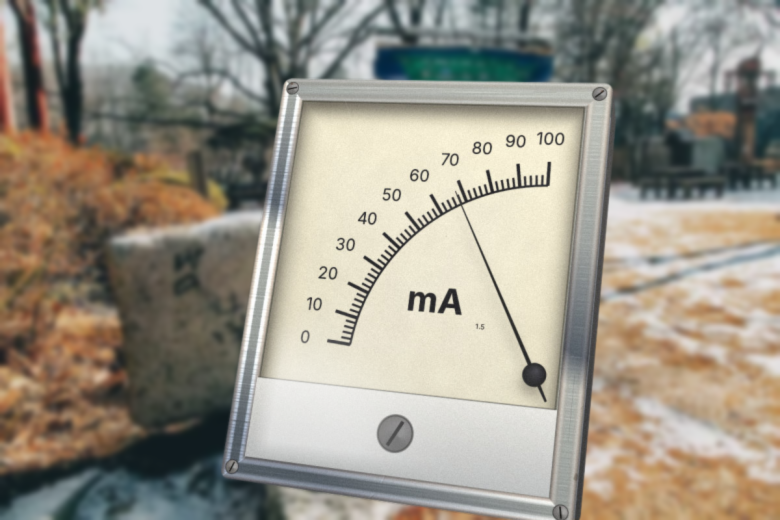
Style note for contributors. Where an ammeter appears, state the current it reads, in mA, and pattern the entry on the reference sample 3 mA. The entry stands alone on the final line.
68 mA
